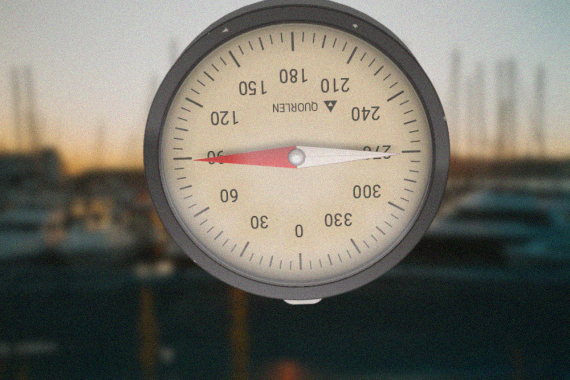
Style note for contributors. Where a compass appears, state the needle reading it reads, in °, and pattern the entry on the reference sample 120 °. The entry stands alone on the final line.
90 °
